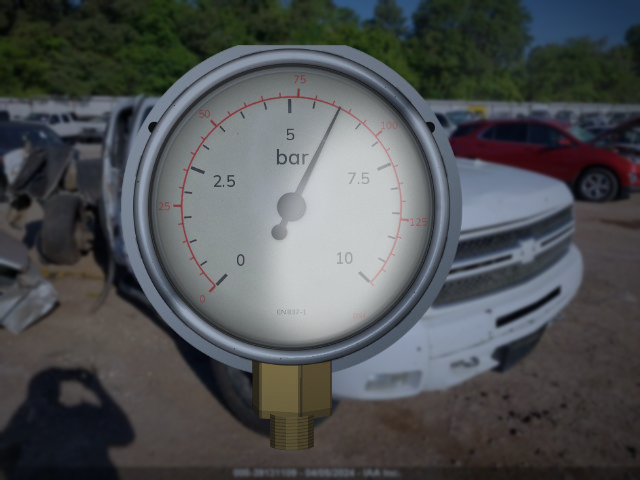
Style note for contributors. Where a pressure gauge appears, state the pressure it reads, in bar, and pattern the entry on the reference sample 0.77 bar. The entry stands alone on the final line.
6 bar
